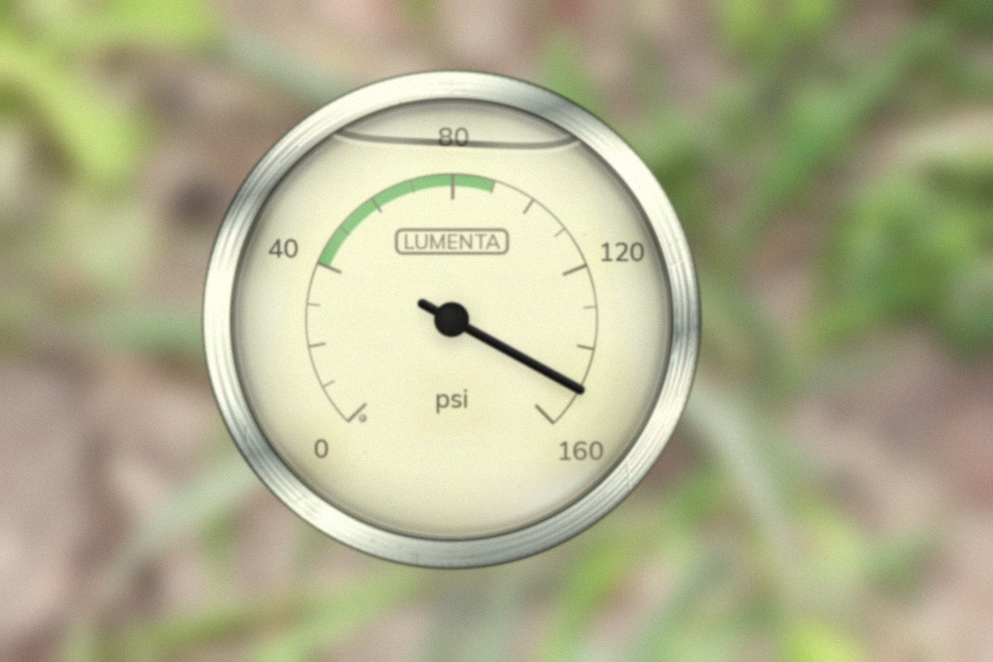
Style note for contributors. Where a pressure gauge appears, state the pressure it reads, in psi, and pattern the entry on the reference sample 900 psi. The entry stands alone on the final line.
150 psi
